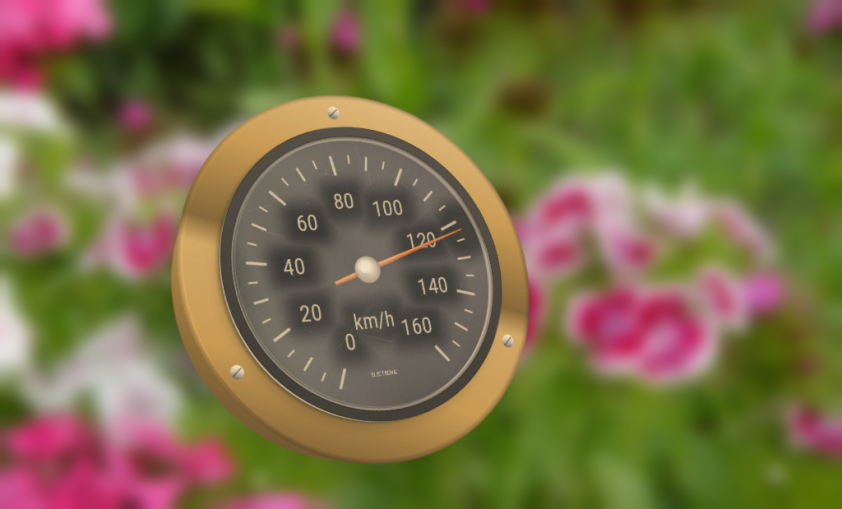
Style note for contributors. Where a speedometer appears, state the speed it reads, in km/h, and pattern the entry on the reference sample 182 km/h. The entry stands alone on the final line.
122.5 km/h
